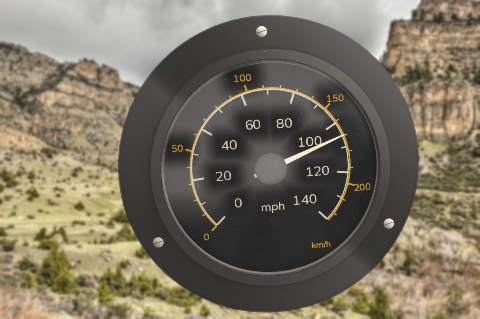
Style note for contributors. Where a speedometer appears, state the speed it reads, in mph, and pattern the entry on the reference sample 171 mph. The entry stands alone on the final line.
105 mph
